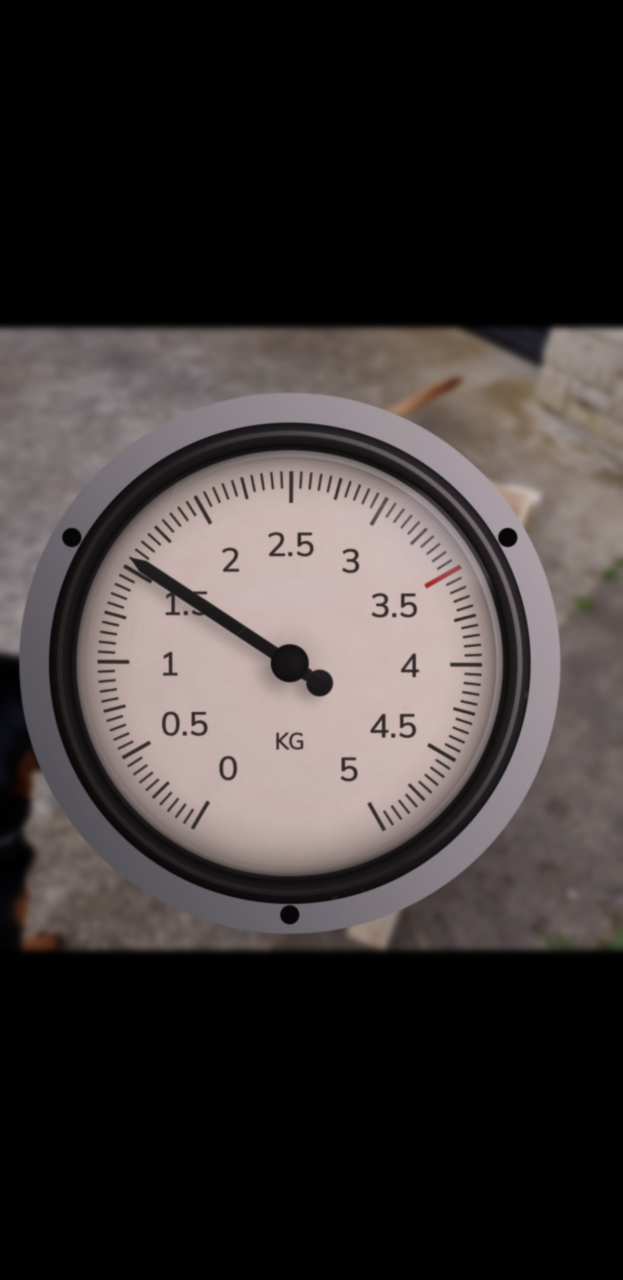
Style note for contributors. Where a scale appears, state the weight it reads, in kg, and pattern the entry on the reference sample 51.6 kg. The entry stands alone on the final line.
1.55 kg
